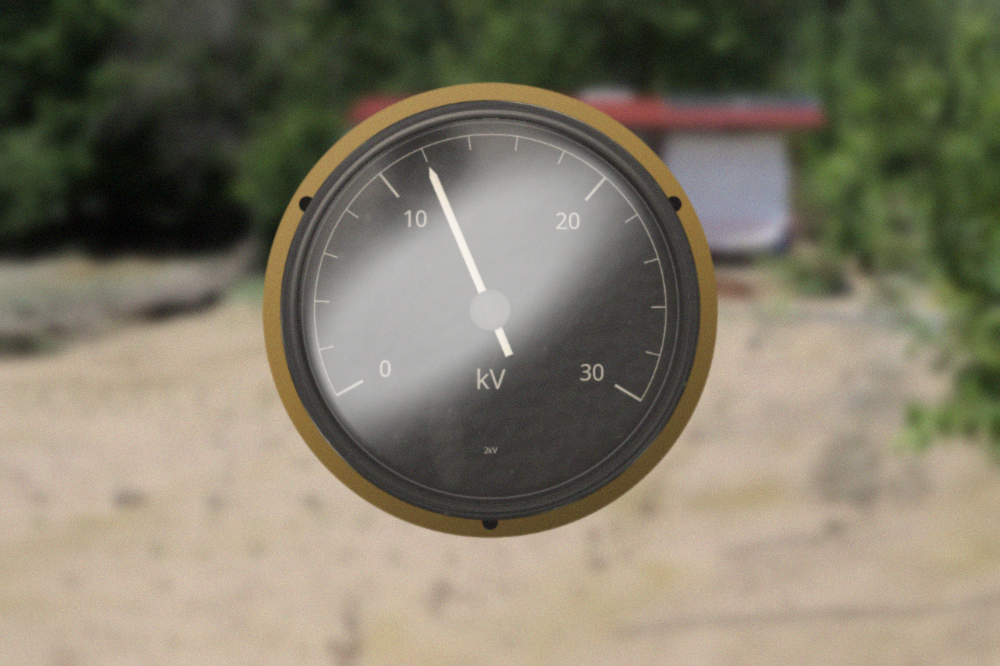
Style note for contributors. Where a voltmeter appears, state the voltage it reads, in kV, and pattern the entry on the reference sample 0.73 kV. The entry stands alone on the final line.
12 kV
